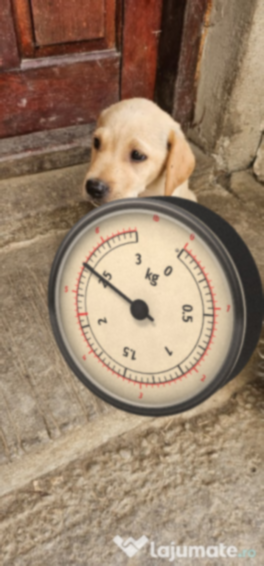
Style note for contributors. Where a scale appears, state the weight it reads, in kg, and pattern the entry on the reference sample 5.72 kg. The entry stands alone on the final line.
2.5 kg
